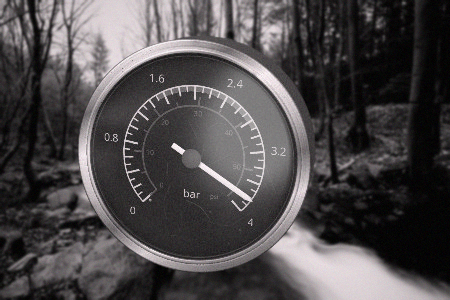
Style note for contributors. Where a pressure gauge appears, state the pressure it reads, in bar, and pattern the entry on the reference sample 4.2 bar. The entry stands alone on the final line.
3.8 bar
